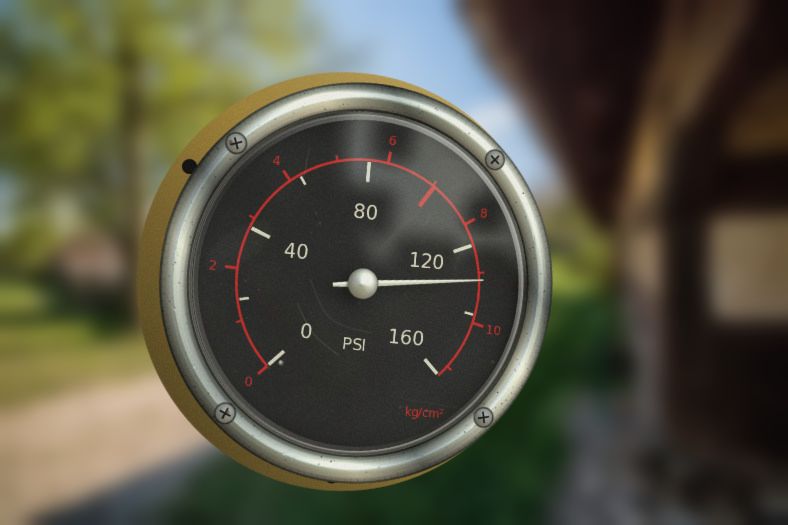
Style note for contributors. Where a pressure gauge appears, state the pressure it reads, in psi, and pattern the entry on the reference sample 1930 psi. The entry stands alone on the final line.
130 psi
